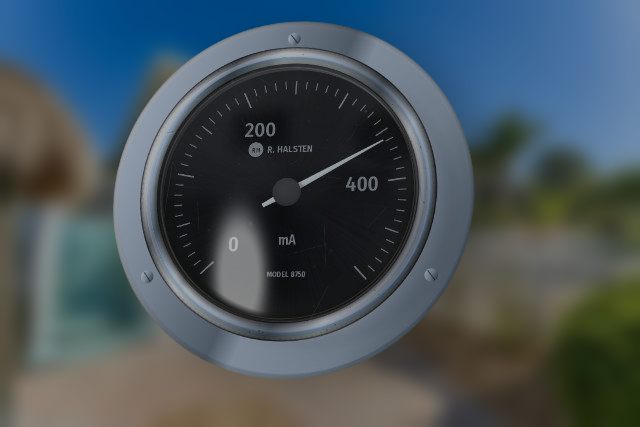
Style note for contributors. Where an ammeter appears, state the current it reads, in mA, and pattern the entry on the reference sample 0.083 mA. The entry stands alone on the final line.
360 mA
